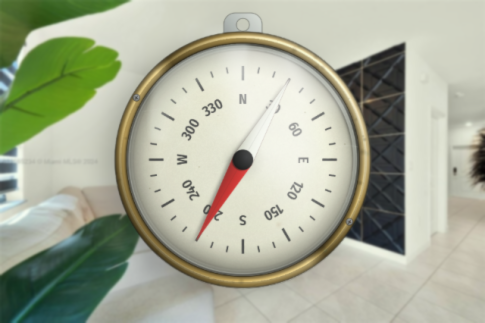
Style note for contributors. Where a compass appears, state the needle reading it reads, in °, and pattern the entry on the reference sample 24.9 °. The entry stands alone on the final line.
210 °
